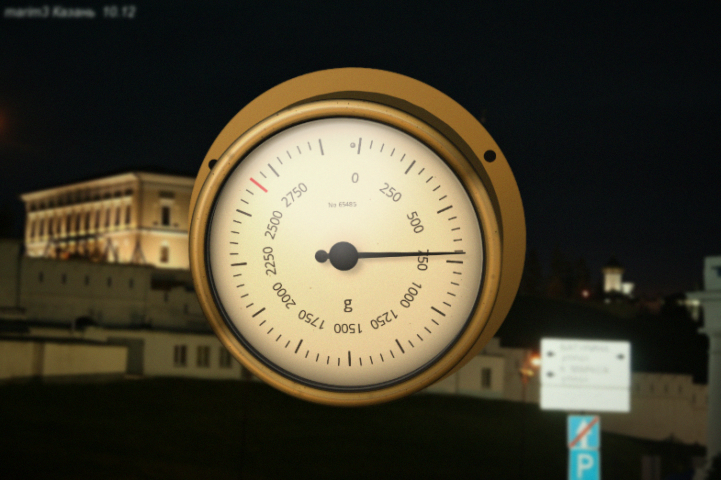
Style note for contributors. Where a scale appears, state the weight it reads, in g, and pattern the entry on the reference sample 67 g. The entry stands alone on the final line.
700 g
